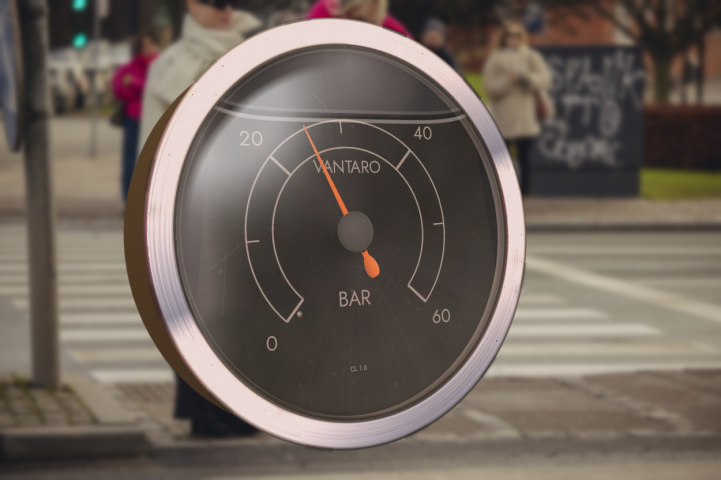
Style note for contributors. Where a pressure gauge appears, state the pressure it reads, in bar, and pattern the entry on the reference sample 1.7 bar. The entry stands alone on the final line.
25 bar
